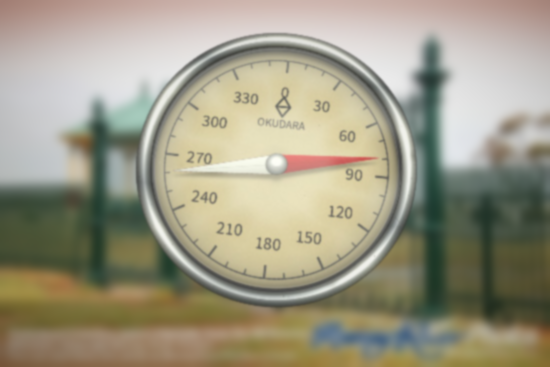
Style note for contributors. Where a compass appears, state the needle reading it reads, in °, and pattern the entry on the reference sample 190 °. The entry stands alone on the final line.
80 °
